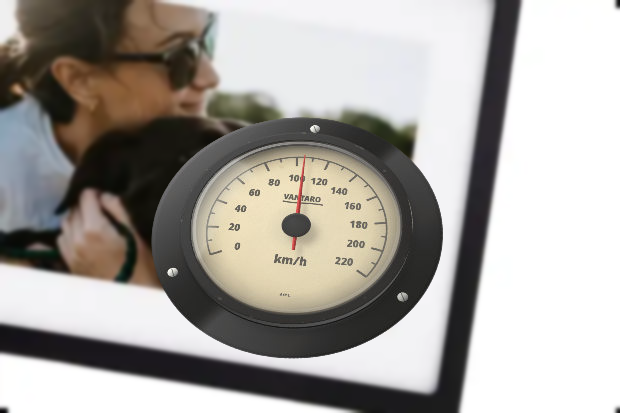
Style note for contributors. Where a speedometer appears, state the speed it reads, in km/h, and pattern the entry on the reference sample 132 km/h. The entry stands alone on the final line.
105 km/h
